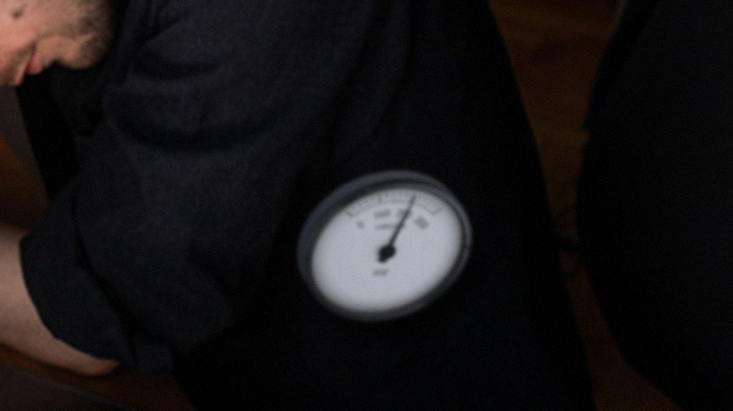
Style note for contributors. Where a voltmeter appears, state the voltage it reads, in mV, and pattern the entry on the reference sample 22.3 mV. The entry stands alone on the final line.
200 mV
